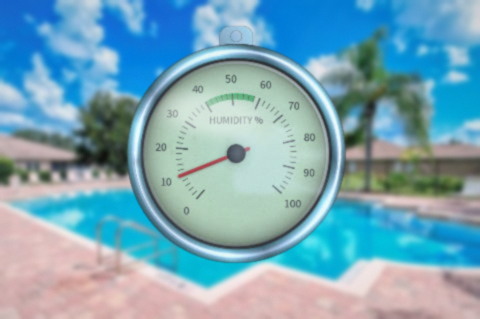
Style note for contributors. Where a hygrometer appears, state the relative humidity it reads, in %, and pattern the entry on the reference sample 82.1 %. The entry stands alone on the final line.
10 %
